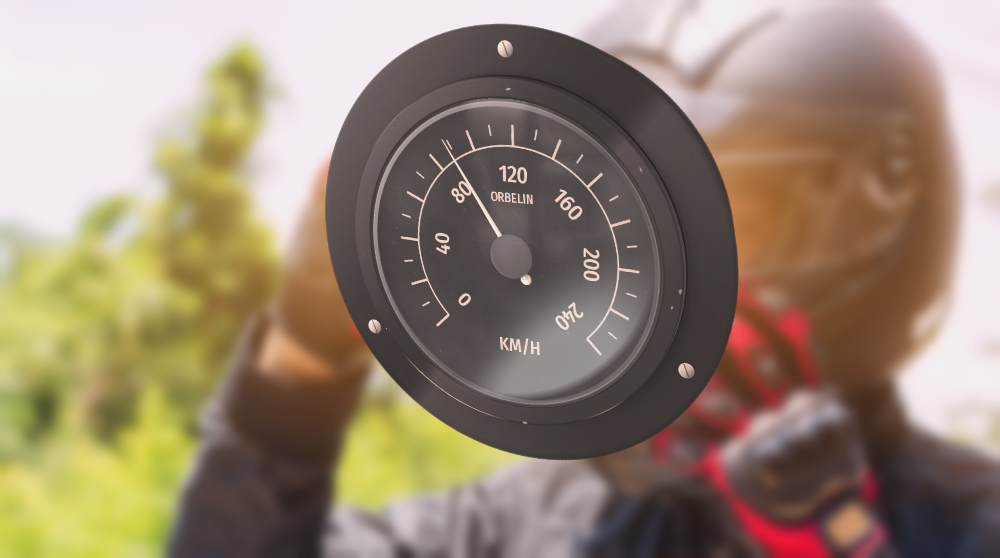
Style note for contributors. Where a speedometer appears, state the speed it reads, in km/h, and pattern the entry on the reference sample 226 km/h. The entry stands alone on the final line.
90 km/h
